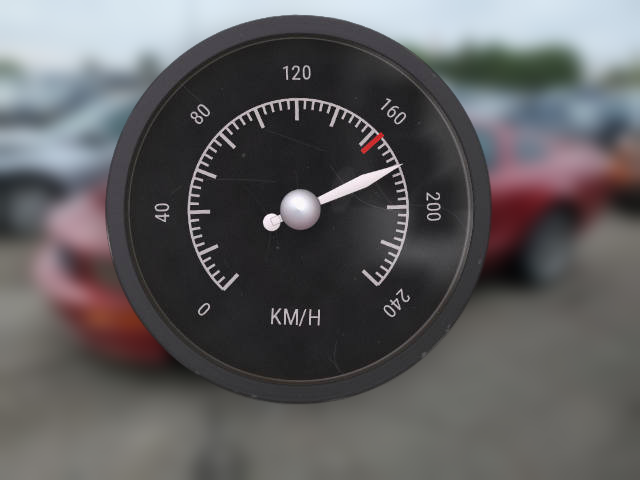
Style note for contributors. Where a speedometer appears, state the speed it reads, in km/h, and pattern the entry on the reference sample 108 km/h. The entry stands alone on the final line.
180 km/h
